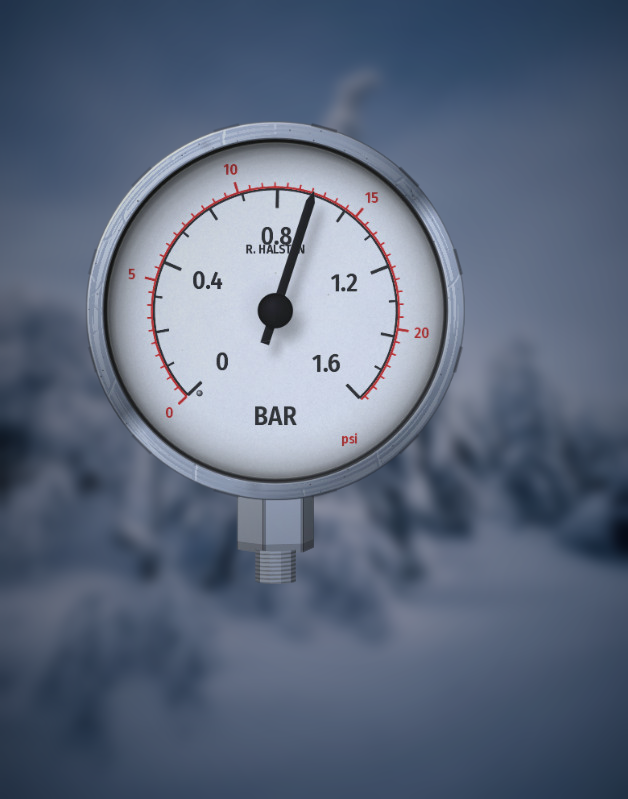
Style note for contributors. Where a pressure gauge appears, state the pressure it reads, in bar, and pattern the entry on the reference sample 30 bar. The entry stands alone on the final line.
0.9 bar
